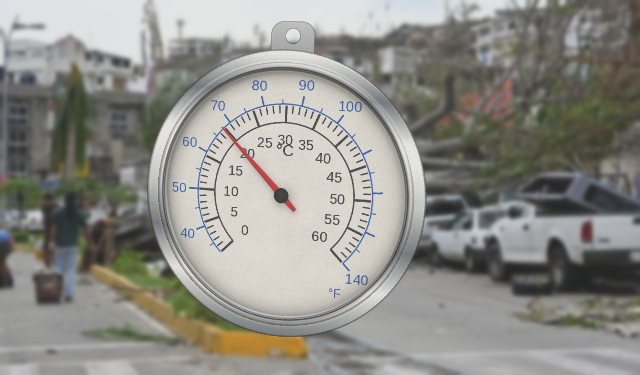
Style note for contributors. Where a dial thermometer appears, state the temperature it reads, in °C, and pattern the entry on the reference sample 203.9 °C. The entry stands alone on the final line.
20 °C
